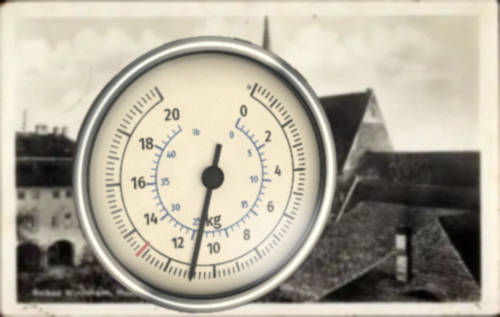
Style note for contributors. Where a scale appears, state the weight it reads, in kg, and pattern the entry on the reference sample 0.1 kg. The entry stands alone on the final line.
11 kg
